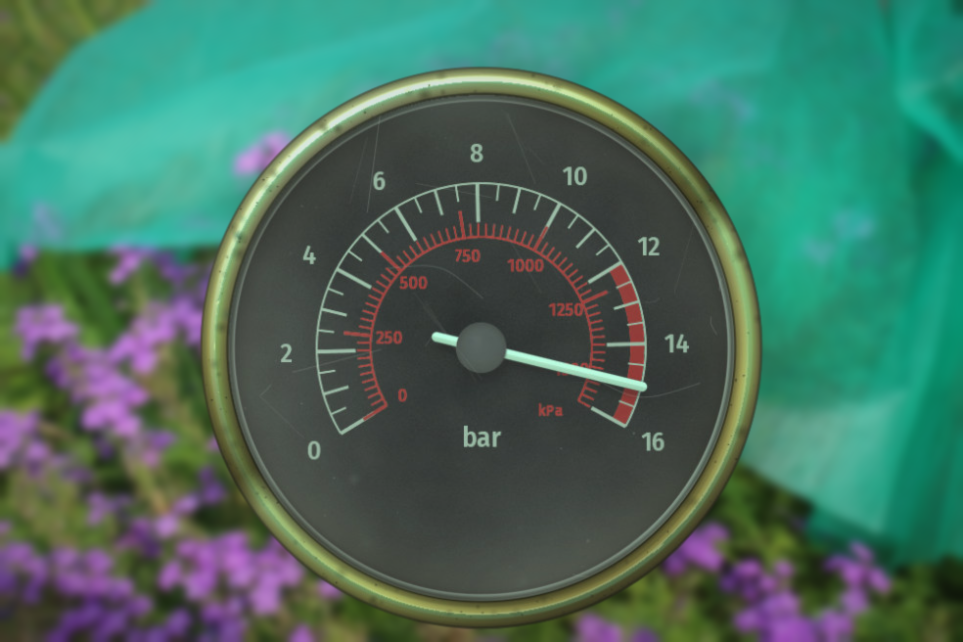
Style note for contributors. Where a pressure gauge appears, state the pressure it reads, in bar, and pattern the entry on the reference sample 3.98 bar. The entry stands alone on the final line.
15 bar
